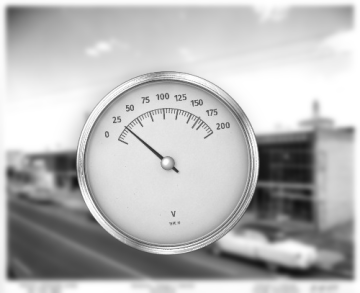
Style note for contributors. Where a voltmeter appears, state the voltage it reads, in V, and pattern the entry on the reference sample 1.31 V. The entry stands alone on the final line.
25 V
